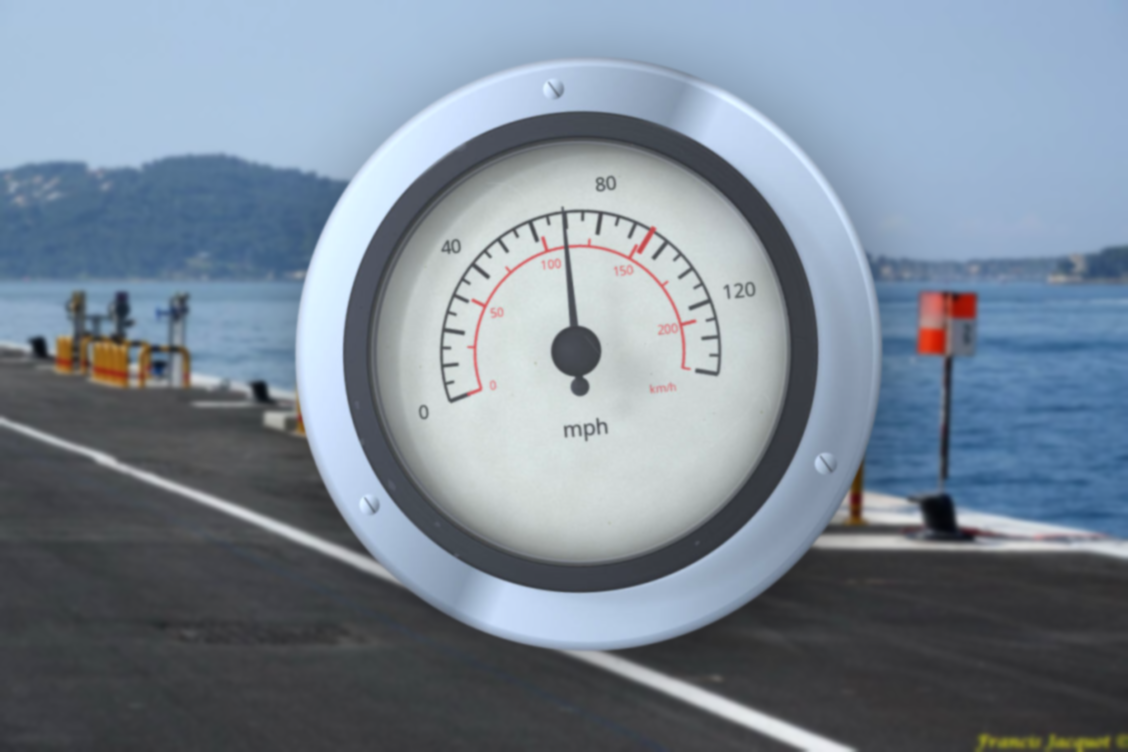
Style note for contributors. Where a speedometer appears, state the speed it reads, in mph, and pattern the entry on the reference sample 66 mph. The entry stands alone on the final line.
70 mph
